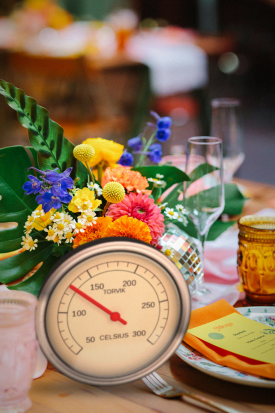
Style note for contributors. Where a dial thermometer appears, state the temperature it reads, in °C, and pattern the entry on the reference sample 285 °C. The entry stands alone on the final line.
130 °C
